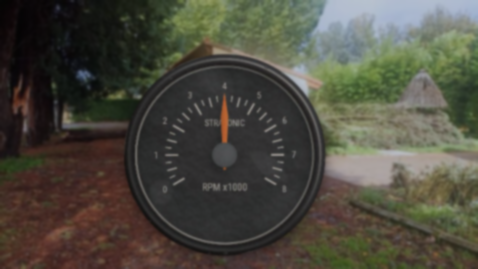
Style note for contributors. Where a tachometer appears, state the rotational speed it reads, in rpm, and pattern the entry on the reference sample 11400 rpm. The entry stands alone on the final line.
4000 rpm
